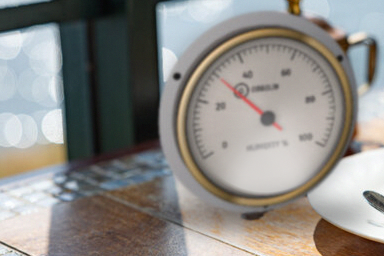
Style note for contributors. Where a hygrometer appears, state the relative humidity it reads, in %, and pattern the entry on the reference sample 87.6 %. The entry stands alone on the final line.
30 %
